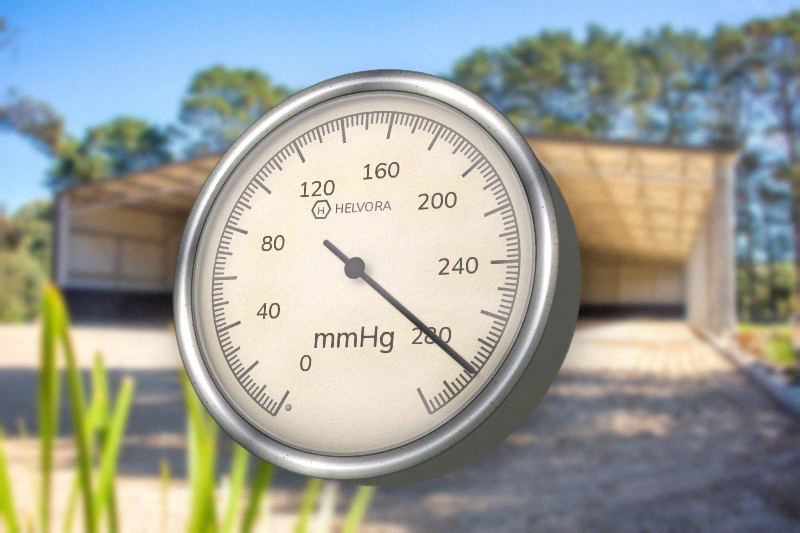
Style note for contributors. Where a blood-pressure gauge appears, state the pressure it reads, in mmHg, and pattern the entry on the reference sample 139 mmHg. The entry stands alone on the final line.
280 mmHg
